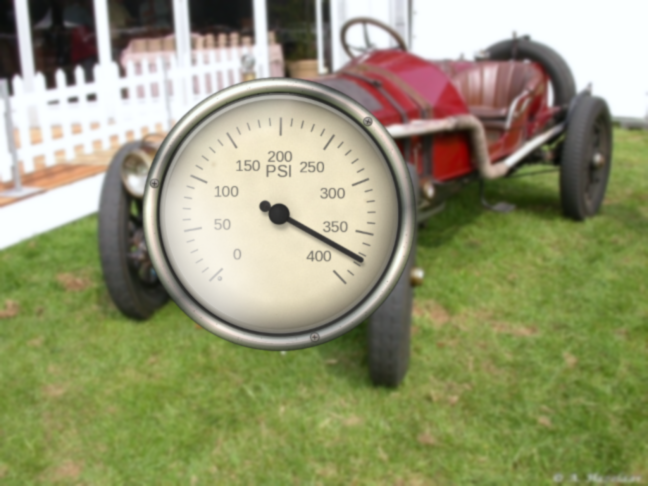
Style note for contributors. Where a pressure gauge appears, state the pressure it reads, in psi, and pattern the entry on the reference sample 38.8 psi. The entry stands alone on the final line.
375 psi
